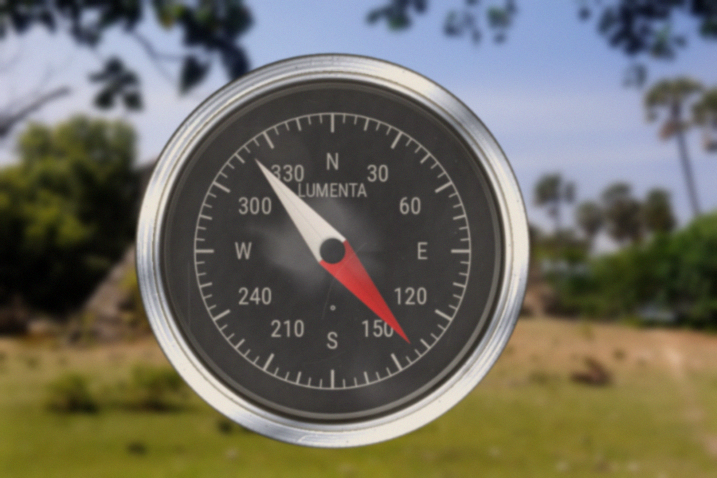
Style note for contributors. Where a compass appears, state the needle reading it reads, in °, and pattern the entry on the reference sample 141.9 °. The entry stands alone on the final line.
140 °
